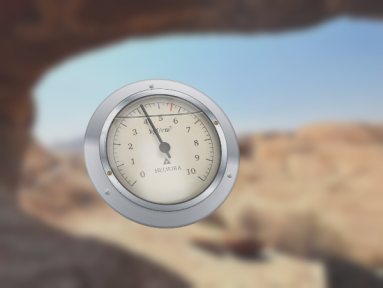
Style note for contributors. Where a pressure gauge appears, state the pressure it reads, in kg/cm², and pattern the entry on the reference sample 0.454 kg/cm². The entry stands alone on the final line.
4.2 kg/cm²
